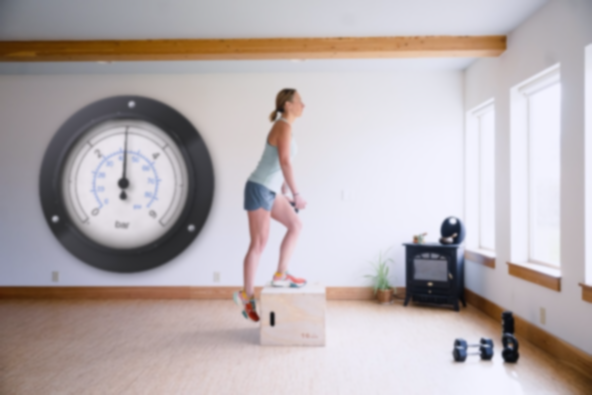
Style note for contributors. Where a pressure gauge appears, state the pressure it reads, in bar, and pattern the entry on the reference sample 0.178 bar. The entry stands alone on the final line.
3 bar
